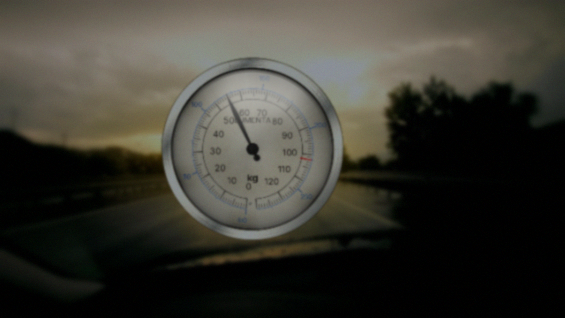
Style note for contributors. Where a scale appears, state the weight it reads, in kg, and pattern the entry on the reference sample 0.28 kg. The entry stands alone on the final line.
55 kg
